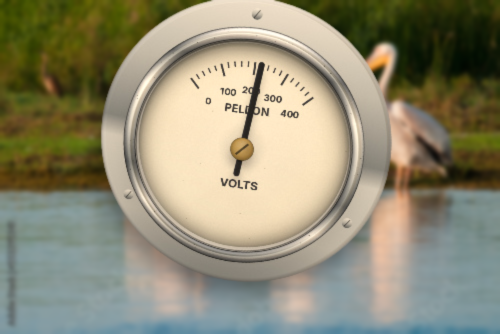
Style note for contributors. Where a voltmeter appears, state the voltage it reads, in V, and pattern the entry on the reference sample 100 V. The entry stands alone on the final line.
220 V
